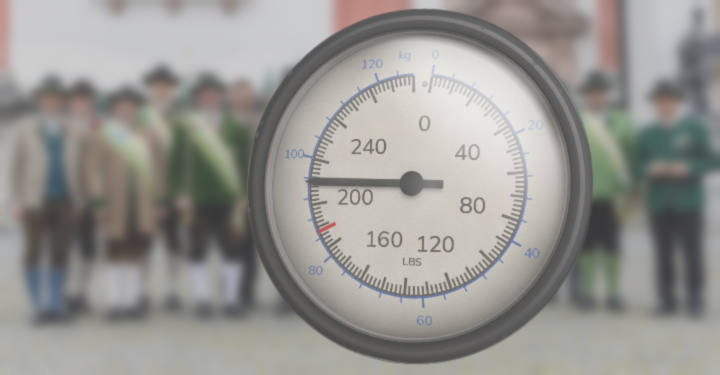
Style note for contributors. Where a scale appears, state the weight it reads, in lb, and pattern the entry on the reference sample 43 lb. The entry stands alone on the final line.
210 lb
